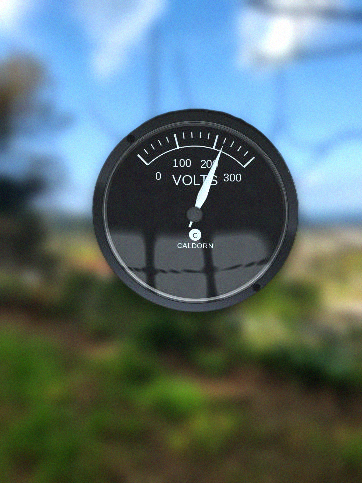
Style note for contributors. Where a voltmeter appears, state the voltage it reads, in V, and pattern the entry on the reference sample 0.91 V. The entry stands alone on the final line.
220 V
